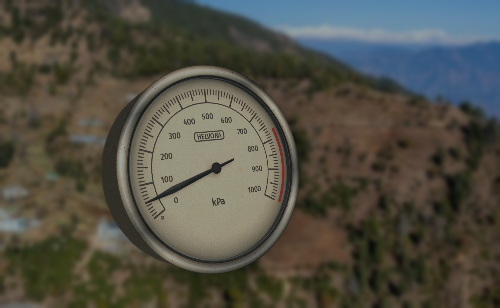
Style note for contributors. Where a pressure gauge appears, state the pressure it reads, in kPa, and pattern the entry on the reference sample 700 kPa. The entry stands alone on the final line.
50 kPa
